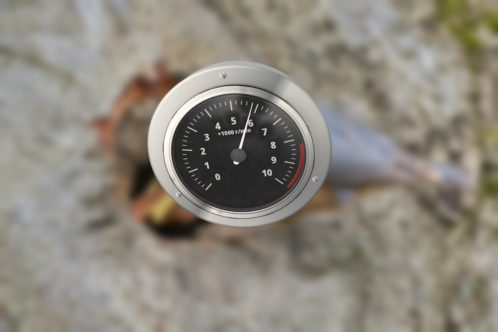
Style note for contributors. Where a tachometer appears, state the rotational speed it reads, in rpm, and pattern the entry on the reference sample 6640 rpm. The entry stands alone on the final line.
5800 rpm
